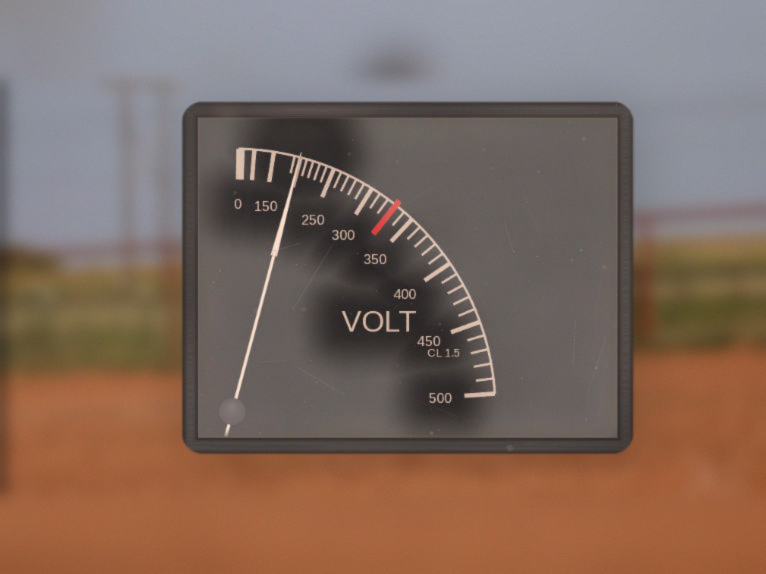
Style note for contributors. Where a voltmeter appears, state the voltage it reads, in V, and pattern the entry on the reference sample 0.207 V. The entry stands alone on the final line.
200 V
